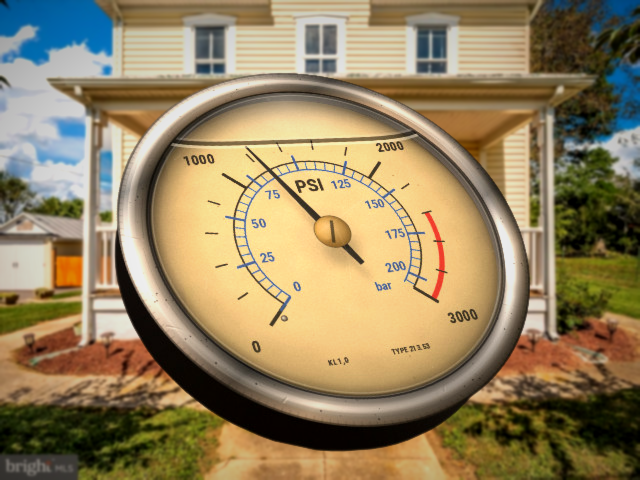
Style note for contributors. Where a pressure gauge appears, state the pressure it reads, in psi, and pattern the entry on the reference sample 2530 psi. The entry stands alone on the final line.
1200 psi
